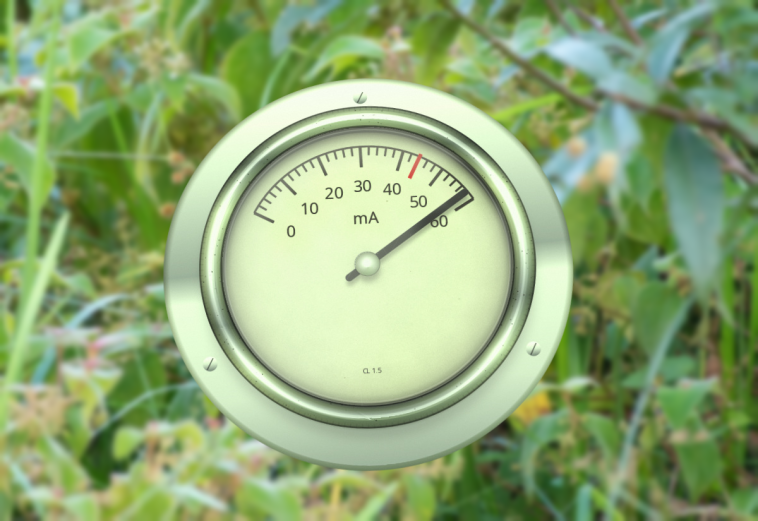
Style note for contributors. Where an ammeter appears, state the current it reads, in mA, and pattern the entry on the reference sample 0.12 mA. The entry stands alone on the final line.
58 mA
